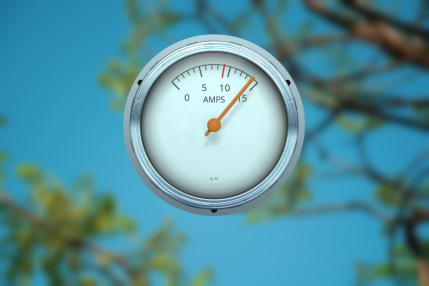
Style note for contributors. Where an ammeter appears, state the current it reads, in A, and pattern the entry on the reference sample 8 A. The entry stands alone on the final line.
14 A
